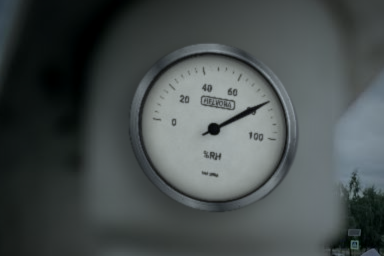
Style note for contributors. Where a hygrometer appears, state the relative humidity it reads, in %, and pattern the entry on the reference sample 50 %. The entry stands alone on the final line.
80 %
